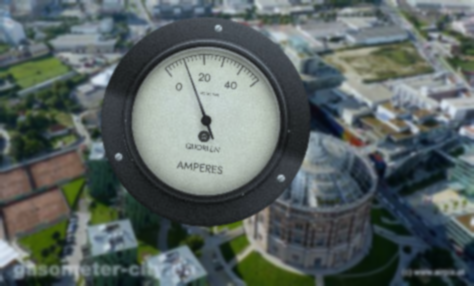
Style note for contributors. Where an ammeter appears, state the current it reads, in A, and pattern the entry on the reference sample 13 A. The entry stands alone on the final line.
10 A
